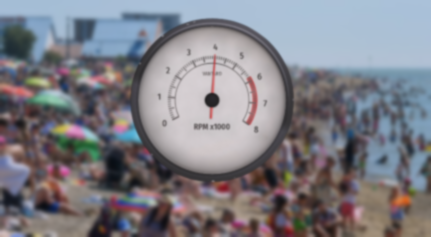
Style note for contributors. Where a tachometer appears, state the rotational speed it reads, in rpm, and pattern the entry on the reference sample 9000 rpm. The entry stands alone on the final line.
4000 rpm
